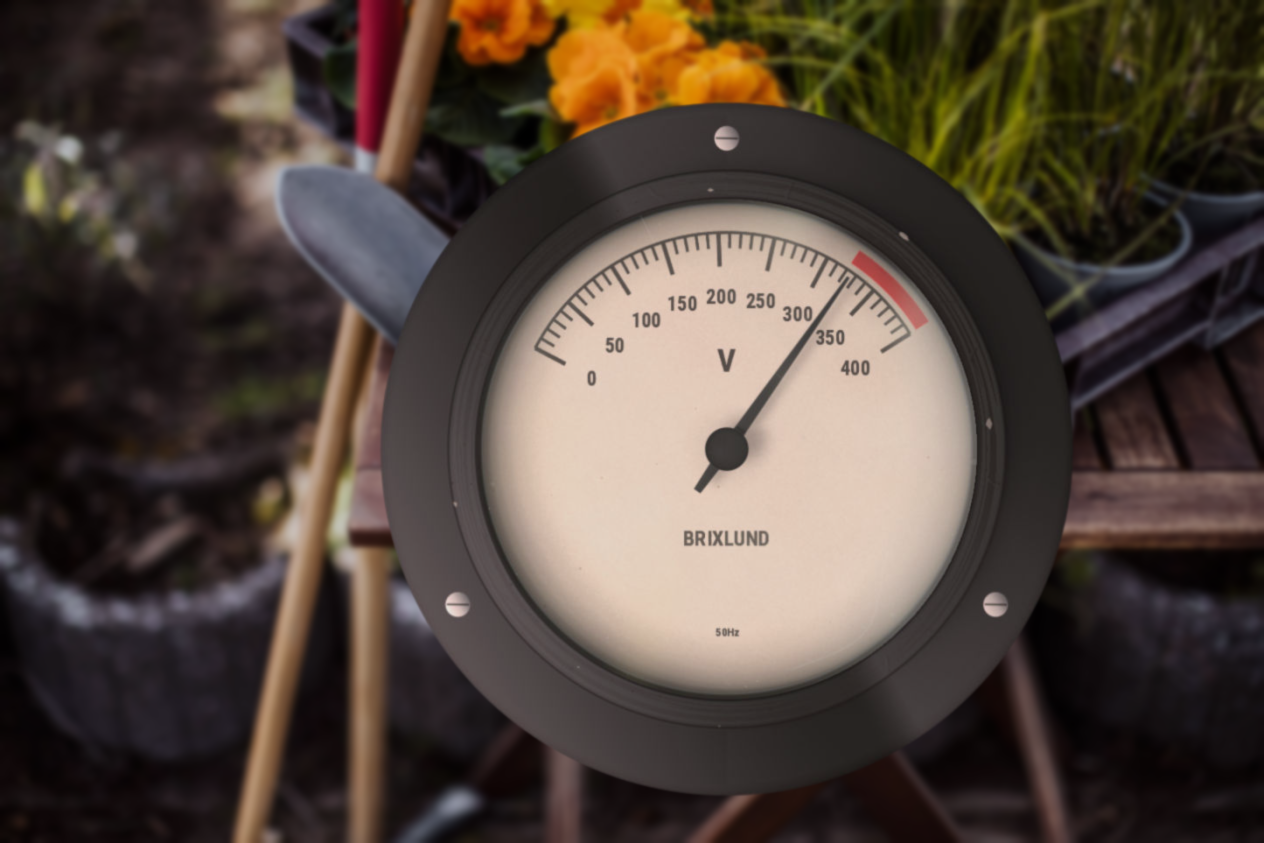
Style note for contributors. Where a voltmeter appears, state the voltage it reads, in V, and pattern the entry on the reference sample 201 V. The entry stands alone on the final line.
325 V
